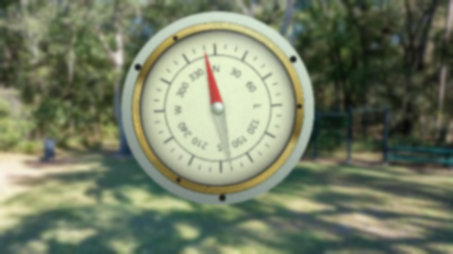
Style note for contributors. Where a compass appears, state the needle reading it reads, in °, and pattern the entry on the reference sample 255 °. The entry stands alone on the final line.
350 °
